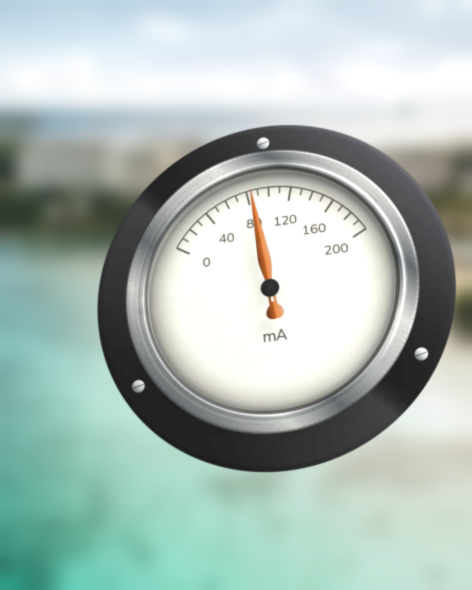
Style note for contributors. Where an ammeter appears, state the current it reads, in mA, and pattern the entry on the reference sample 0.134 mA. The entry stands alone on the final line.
85 mA
